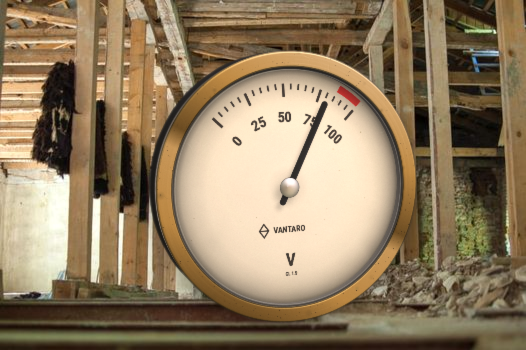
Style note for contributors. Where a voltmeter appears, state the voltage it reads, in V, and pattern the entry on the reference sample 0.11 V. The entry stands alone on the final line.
80 V
